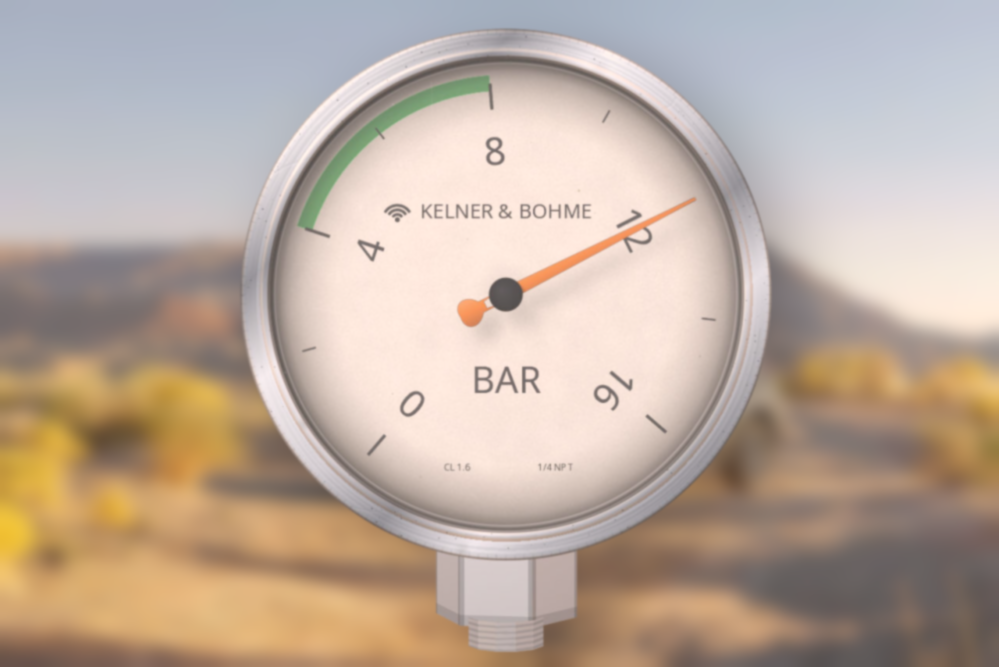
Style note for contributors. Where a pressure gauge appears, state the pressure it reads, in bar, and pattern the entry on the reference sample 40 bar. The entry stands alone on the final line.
12 bar
